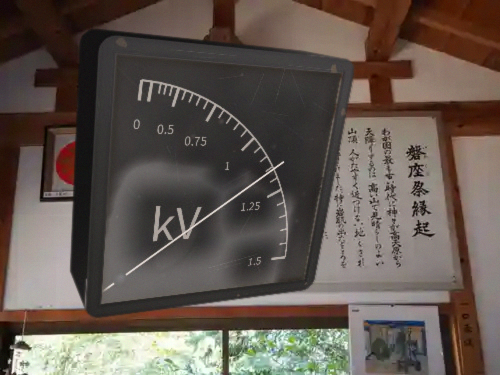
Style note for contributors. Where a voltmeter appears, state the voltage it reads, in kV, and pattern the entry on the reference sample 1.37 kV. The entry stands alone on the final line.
1.15 kV
